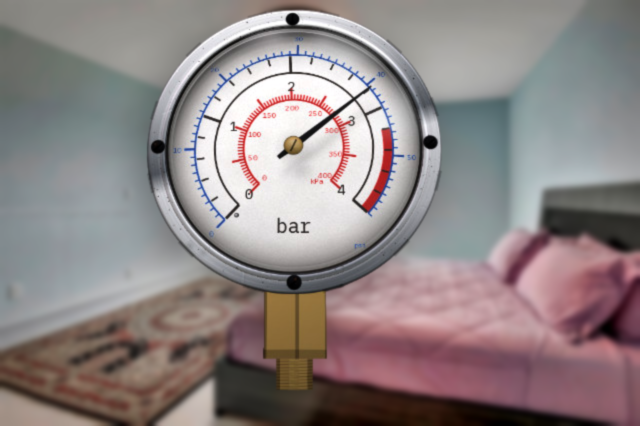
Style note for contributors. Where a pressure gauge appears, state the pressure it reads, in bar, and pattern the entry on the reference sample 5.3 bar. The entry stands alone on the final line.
2.8 bar
